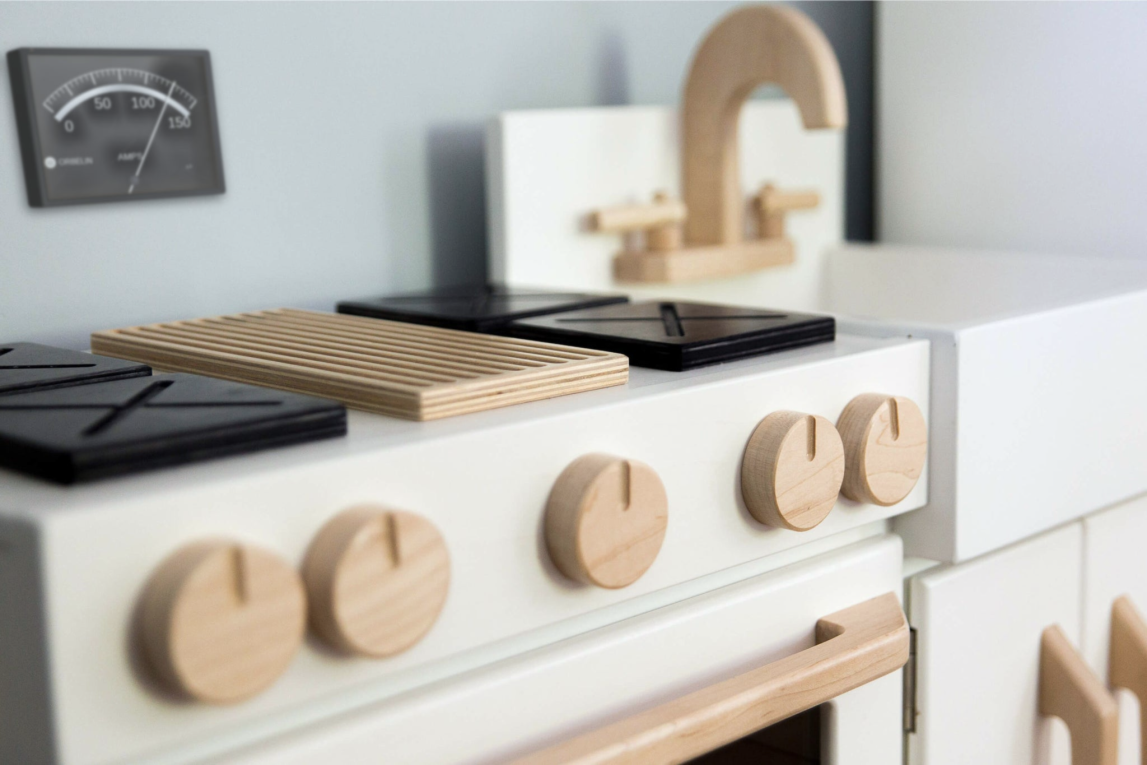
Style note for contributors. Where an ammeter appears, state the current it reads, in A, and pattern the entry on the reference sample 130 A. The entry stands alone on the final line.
125 A
